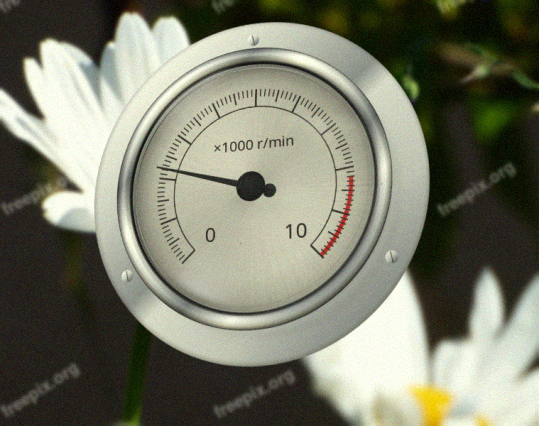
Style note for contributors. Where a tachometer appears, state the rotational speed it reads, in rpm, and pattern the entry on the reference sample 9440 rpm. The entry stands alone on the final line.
2200 rpm
